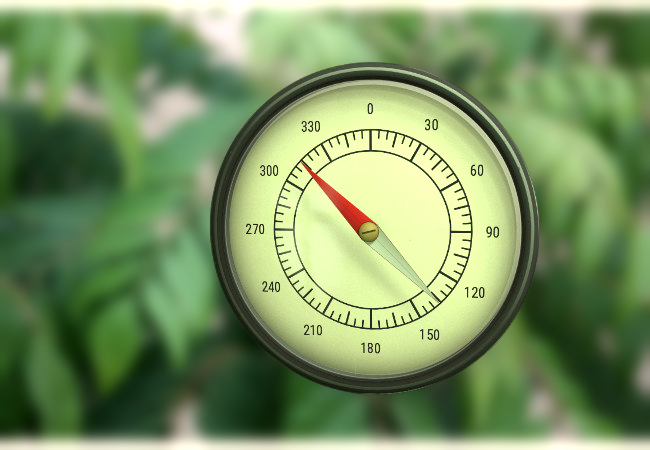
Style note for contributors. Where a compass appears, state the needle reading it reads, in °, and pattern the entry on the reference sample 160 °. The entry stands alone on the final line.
315 °
